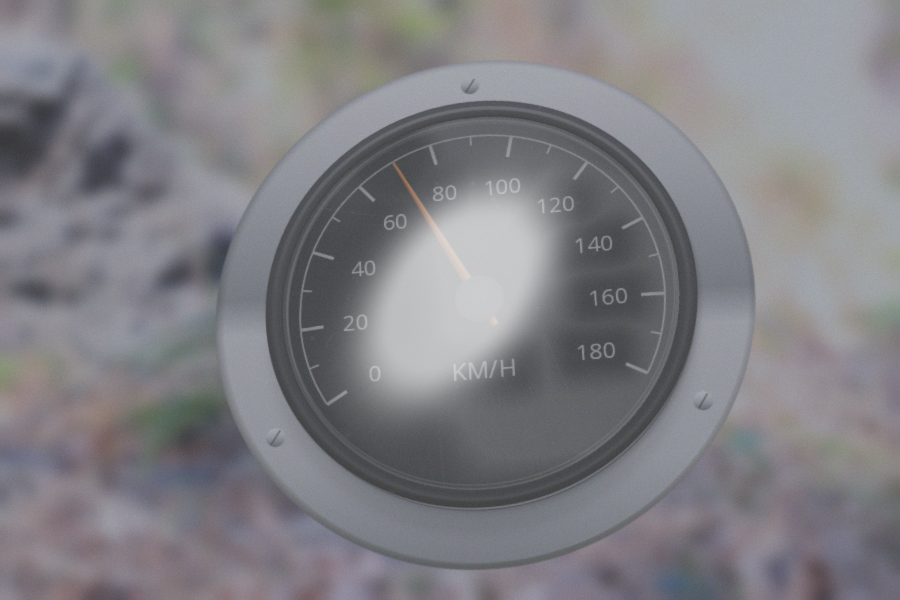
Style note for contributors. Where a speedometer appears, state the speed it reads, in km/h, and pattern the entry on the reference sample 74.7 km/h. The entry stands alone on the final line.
70 km/h
